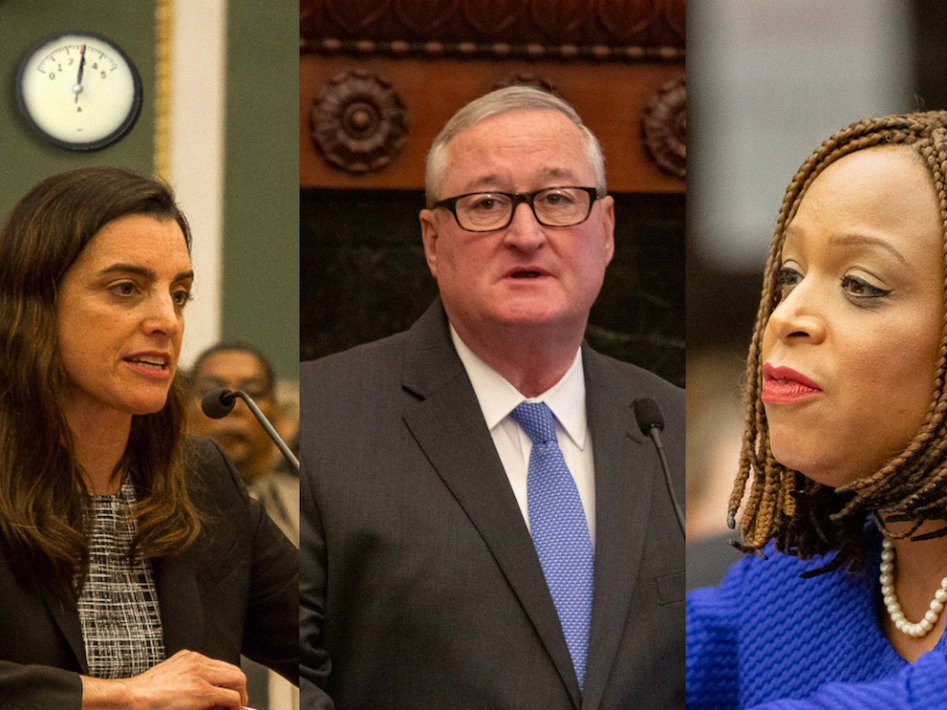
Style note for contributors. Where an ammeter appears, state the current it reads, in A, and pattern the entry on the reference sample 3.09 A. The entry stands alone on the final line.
3 A
